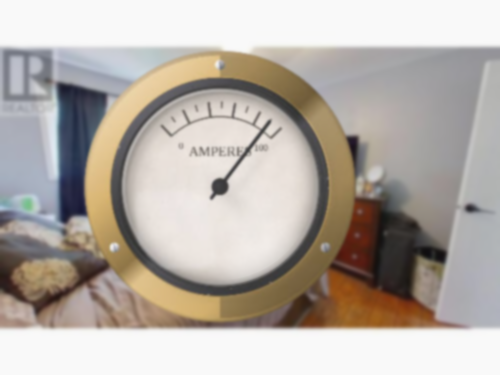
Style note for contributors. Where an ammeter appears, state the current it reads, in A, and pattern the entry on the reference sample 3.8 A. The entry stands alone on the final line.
90 A
